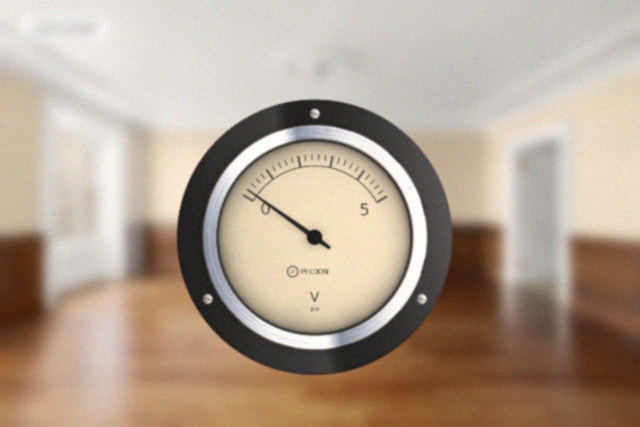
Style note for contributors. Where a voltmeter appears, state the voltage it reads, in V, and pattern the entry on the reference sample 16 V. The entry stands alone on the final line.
0.2 V
